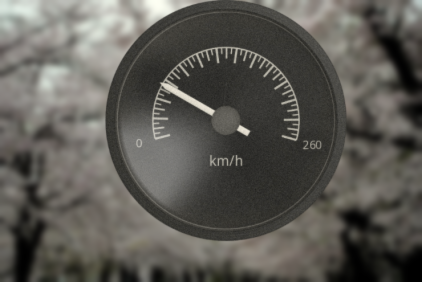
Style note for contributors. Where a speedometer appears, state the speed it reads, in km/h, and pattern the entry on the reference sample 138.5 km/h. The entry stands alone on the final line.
55 km/h
